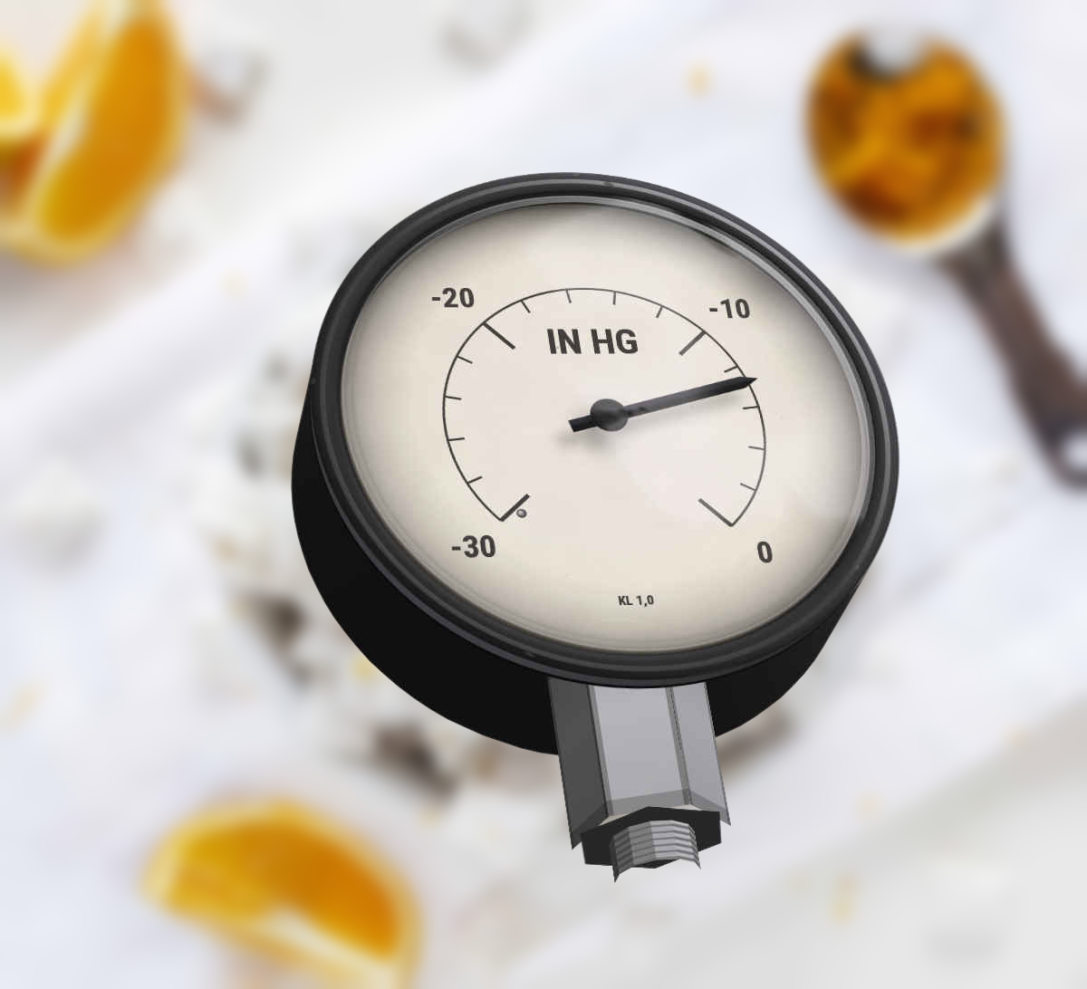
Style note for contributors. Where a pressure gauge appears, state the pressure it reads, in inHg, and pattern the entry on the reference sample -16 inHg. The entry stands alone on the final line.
-7 inHg
